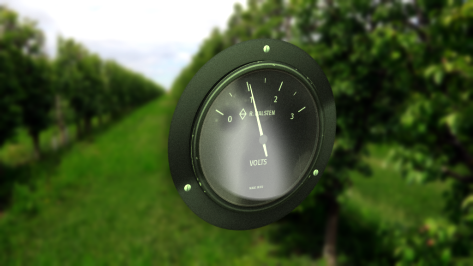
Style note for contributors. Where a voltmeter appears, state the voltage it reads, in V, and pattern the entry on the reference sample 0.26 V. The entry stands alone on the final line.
1 V
